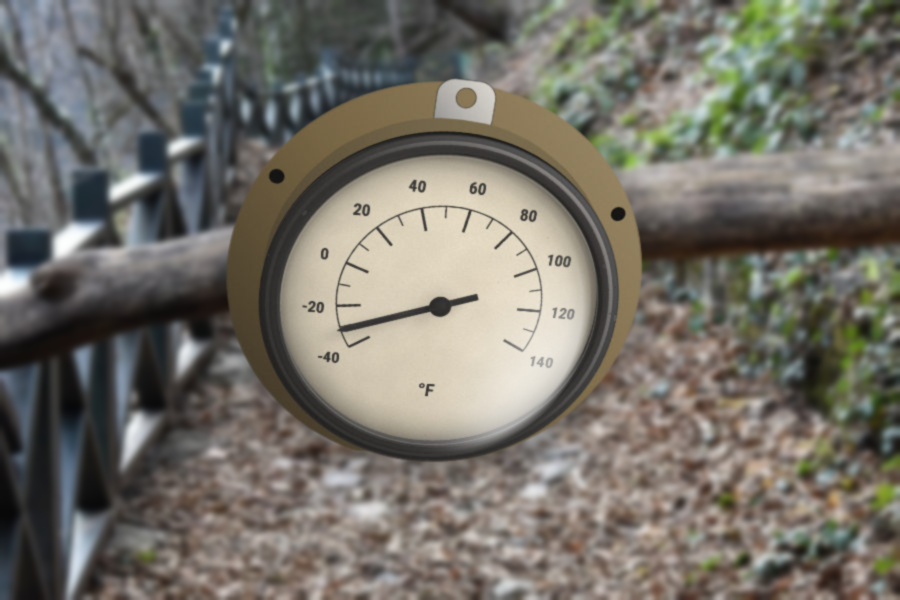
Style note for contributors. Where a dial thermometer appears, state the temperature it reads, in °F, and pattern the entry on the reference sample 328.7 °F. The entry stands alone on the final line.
-30 °F
